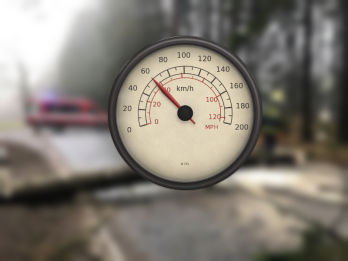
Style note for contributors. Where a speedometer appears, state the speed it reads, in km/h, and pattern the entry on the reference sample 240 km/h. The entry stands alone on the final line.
60 km/h
